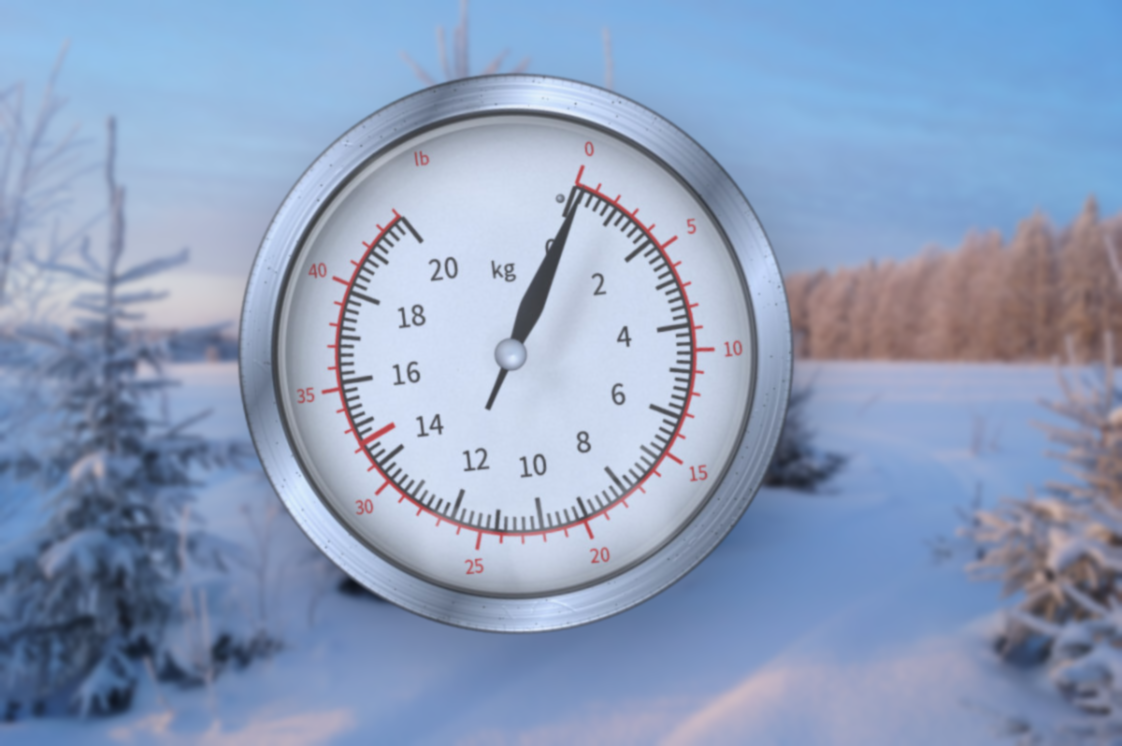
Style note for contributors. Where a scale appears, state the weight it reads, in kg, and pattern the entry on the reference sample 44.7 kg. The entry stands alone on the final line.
0.2 kg
